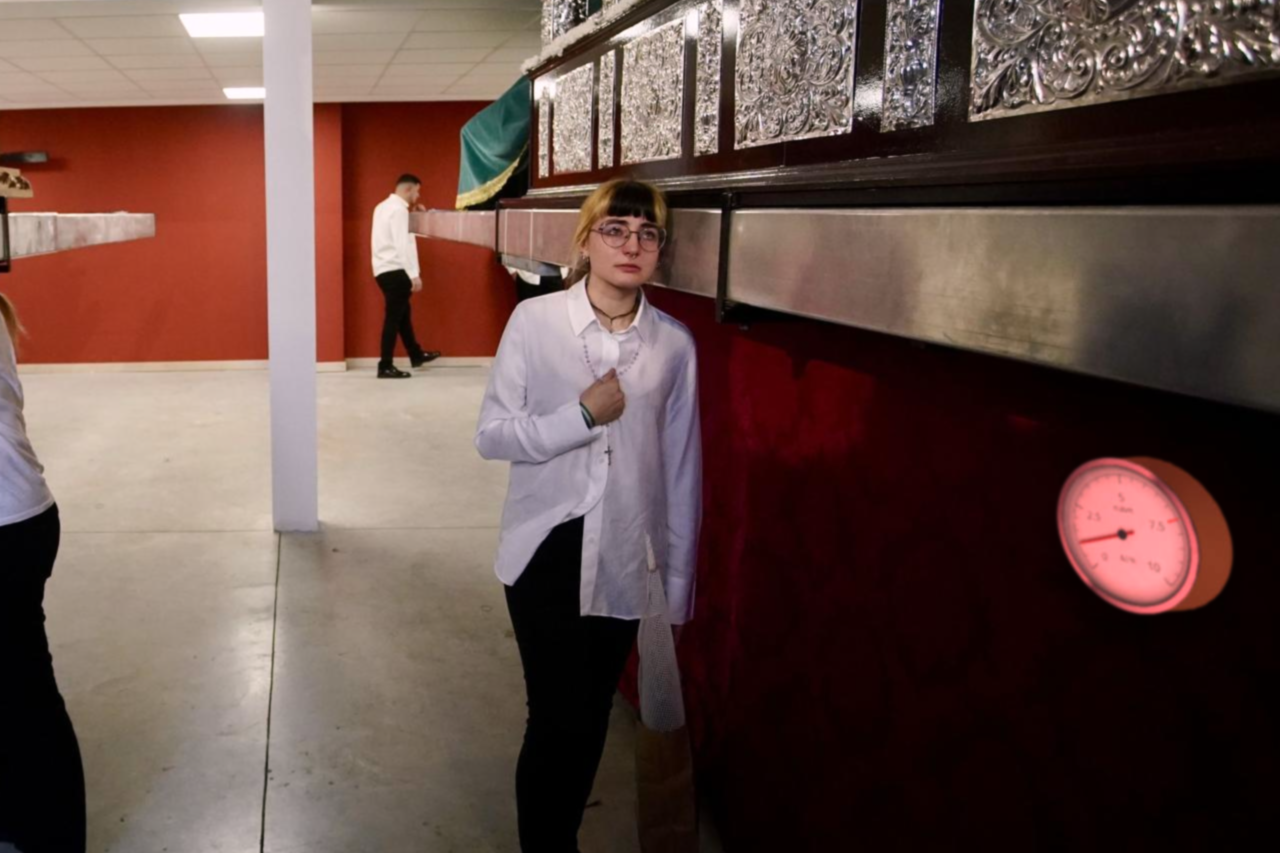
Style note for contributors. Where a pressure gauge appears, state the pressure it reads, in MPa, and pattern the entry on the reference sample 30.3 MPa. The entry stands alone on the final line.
1 MPa
